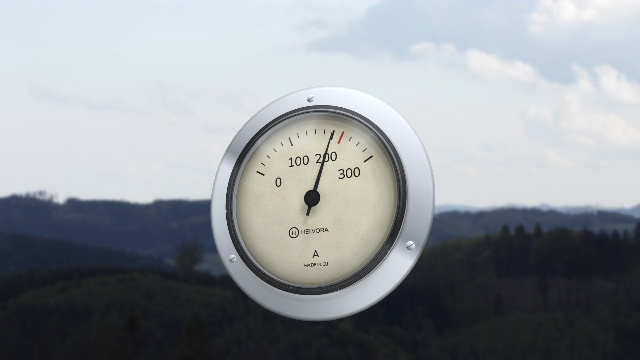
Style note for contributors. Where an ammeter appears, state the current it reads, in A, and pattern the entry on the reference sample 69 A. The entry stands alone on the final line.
200 A
